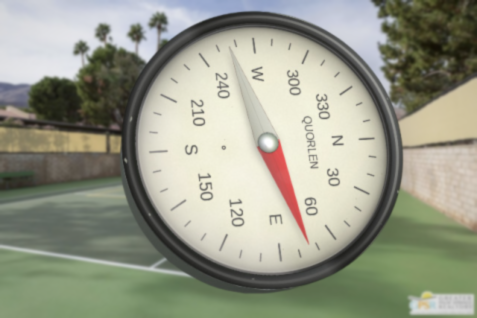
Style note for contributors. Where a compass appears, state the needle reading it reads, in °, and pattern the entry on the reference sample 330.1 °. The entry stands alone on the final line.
75 °
